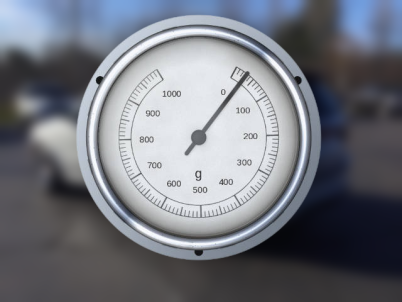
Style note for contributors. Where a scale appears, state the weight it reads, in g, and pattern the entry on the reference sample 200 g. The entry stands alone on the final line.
30 g
